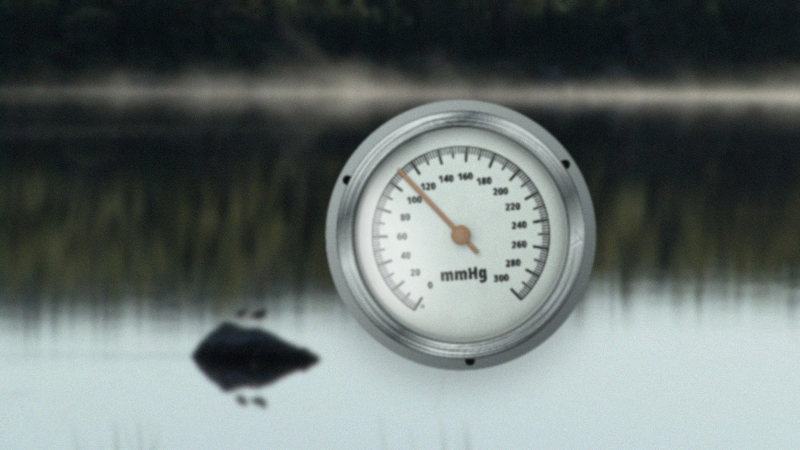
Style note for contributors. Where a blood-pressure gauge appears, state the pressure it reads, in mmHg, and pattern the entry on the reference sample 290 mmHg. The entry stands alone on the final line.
110 mmHg
